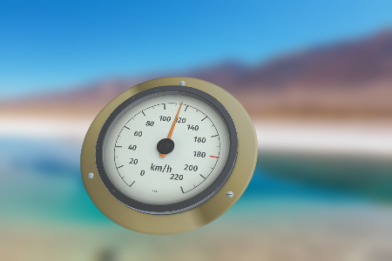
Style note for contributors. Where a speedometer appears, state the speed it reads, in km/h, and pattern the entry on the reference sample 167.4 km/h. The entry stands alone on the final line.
115 km/h
